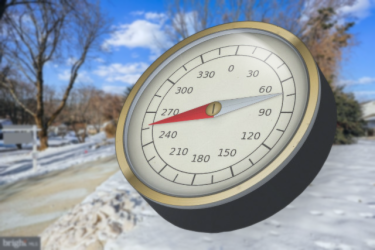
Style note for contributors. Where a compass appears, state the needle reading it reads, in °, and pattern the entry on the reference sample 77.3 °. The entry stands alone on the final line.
255 °
